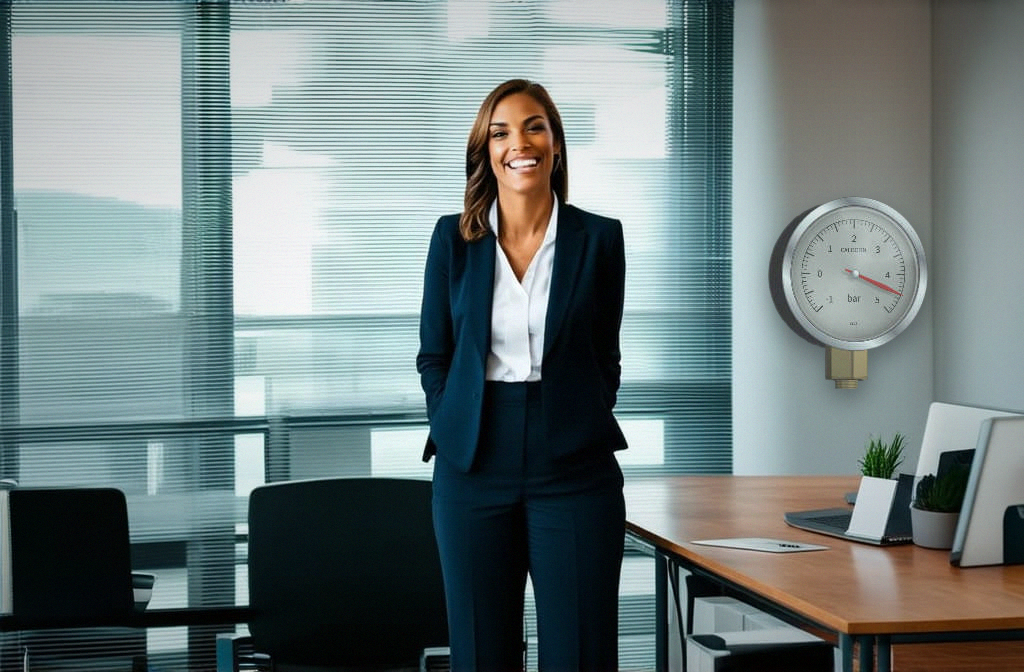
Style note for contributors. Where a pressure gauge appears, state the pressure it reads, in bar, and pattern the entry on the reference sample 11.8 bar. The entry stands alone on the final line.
4.5 bar
